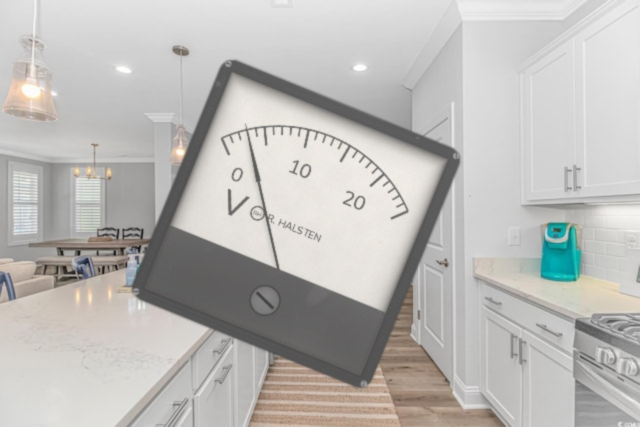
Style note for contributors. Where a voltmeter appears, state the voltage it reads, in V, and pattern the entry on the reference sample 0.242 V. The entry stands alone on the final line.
3 V
